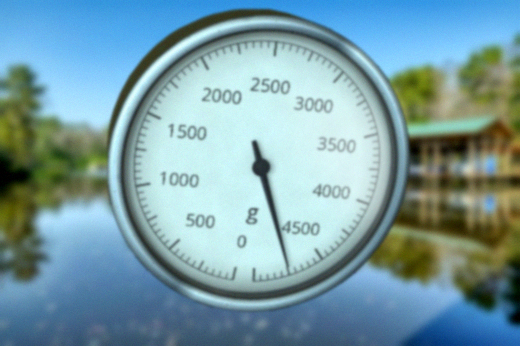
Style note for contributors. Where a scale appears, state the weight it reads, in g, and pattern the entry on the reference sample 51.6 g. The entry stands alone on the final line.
4750 g
